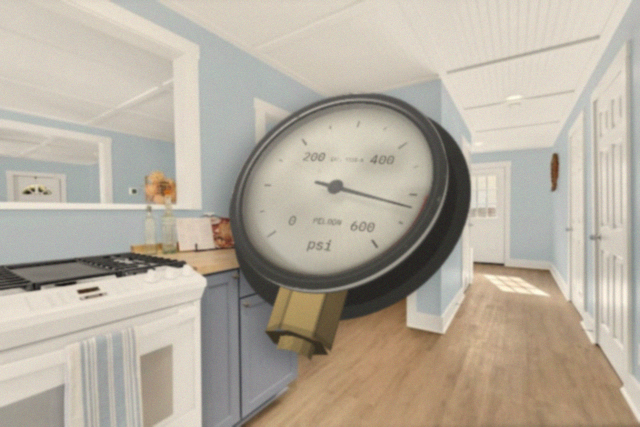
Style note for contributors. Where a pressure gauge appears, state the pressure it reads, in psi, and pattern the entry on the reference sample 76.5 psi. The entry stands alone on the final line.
525 psi
